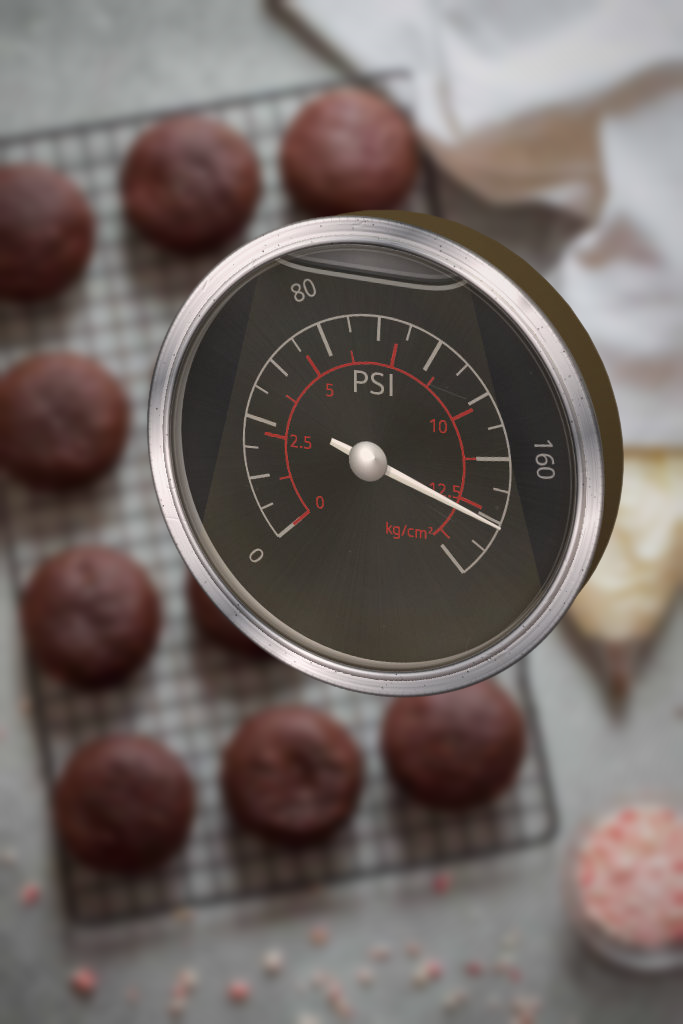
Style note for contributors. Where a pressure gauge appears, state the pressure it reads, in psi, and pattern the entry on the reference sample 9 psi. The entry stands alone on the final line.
180 psi
